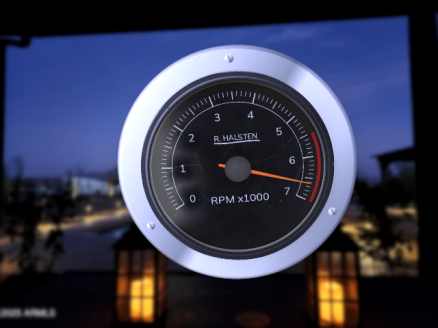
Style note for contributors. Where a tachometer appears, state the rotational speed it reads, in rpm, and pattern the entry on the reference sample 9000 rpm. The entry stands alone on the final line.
6600 rpm
